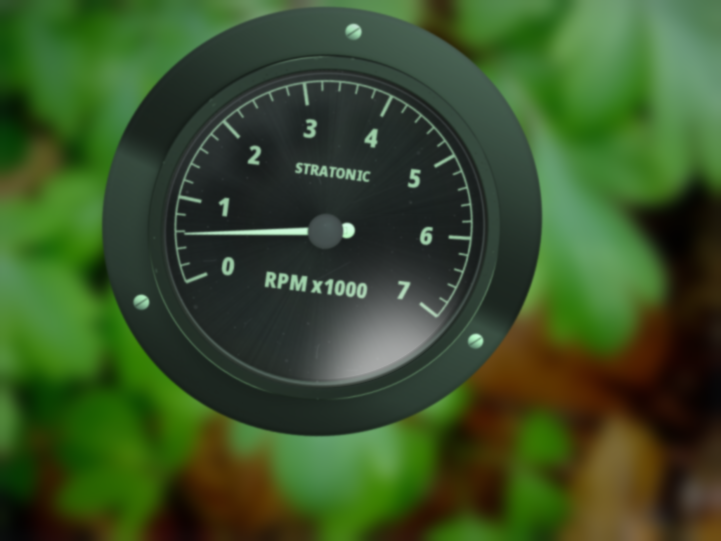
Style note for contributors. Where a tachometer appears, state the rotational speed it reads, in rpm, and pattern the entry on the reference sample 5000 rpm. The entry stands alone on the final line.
600 rpm
